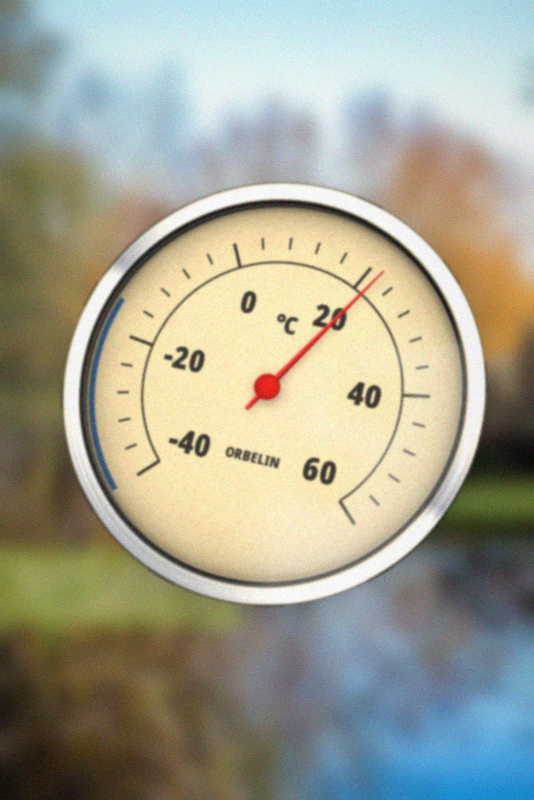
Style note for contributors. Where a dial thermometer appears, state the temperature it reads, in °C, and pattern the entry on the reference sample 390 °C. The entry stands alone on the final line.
22 °C
